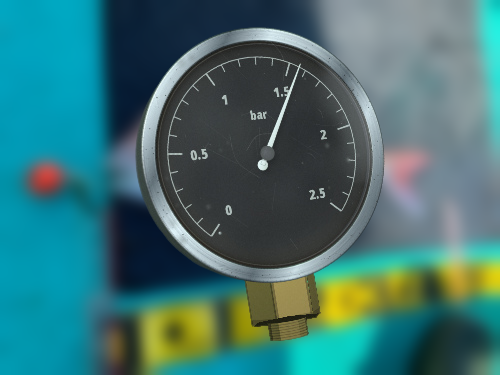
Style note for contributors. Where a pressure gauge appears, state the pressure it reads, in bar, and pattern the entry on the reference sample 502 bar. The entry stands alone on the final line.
1.55 bar
